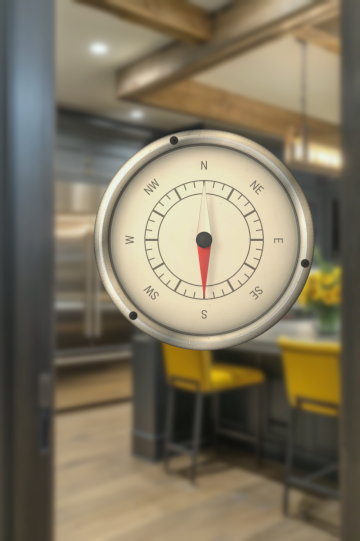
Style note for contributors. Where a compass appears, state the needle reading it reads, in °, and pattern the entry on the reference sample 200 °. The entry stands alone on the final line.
180 °
